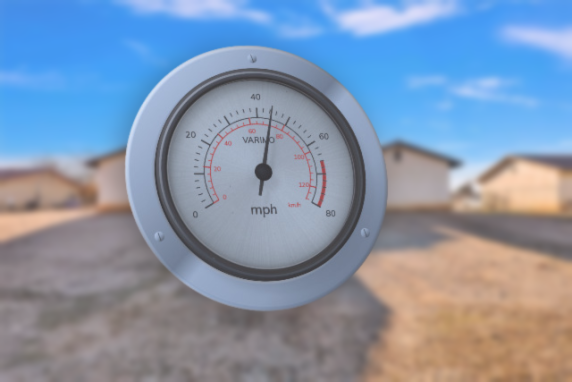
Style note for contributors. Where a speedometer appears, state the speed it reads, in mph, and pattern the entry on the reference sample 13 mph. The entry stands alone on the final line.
44 mph
